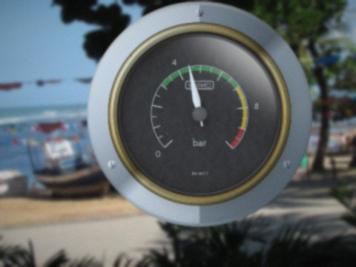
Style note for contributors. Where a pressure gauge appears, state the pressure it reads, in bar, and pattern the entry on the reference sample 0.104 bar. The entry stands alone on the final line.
4.5 bar
